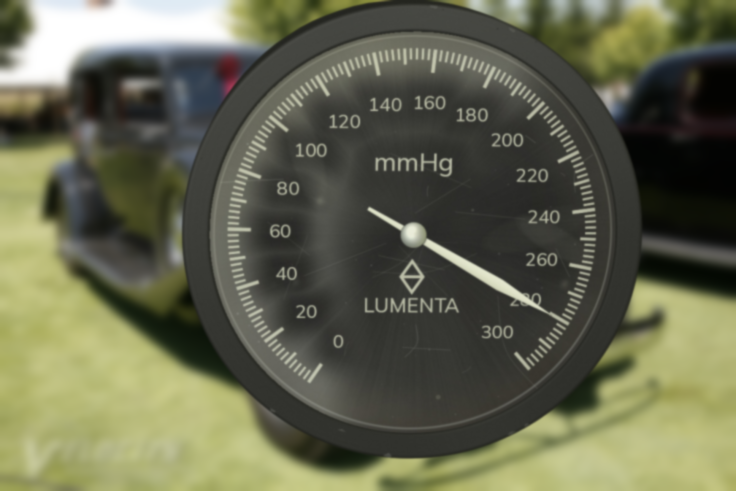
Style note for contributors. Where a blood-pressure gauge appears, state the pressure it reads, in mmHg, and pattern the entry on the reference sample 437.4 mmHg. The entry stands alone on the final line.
280 mmHg
